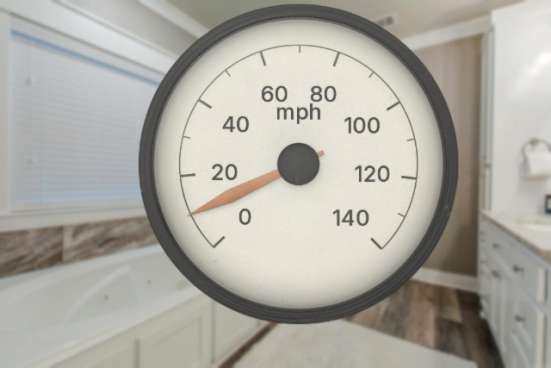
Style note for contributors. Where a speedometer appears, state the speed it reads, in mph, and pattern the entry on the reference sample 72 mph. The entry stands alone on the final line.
10 mph
